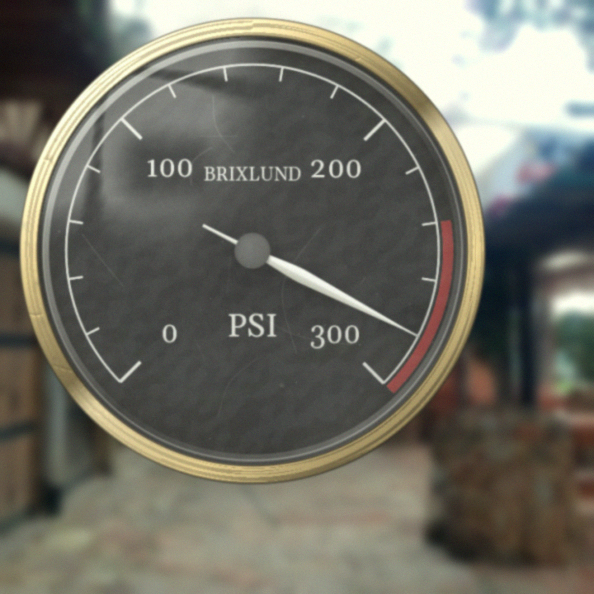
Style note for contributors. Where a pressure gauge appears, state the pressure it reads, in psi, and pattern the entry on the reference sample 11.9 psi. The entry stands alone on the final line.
280 psi
